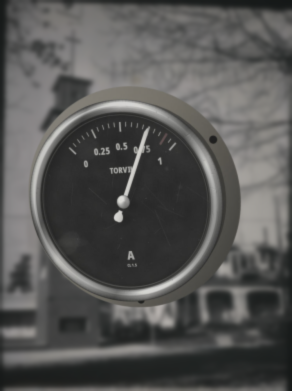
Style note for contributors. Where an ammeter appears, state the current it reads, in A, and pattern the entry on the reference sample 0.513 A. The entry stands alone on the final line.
0.75 A
